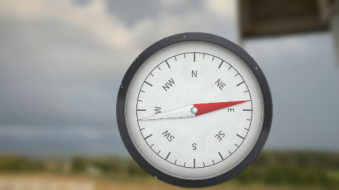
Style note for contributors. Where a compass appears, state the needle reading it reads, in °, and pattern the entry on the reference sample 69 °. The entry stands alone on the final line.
80 °
